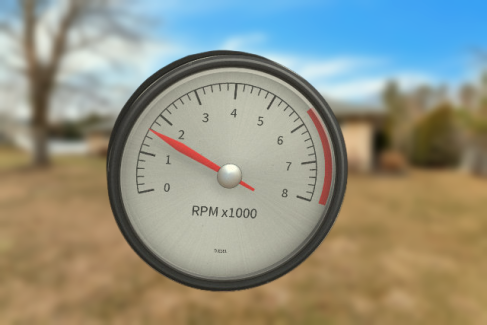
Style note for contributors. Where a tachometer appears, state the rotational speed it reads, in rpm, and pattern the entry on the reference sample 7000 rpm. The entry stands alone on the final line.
1600 rpm
